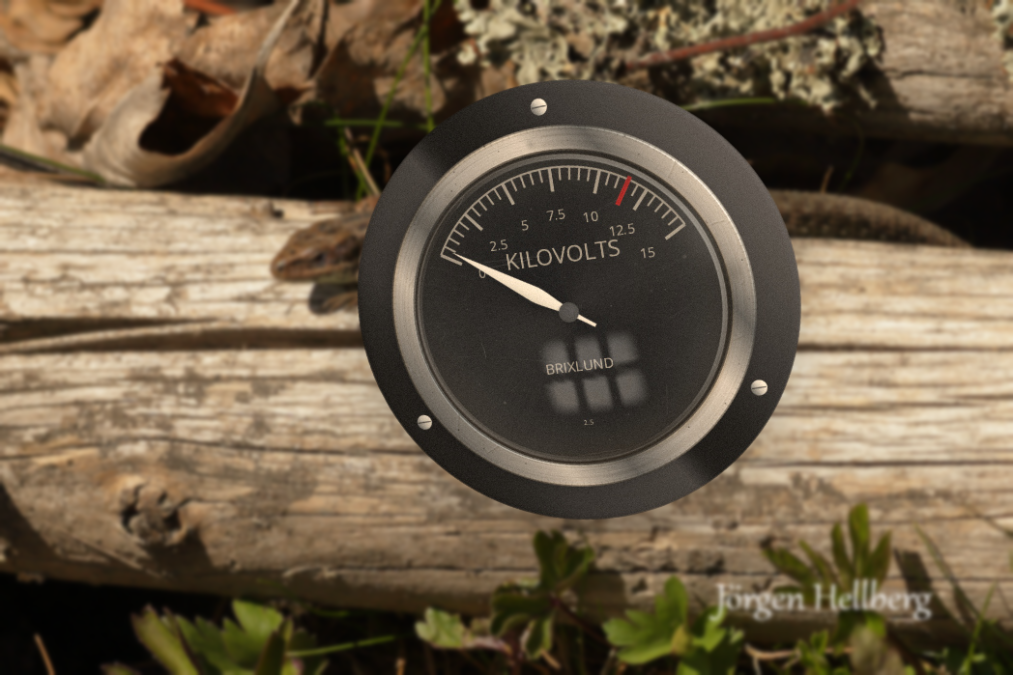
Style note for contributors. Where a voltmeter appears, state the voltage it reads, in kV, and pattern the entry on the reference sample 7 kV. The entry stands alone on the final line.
0.5 kV
